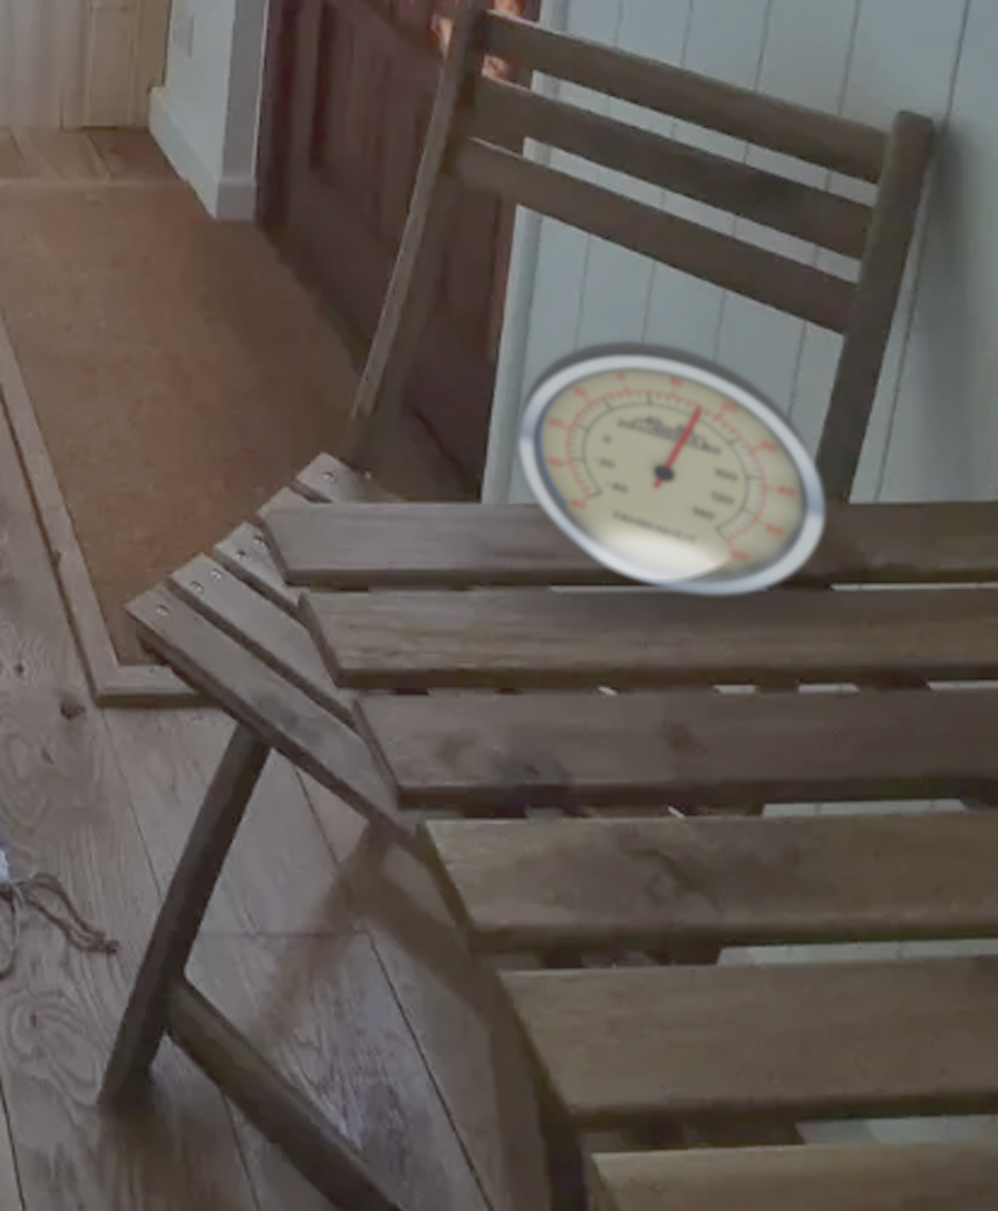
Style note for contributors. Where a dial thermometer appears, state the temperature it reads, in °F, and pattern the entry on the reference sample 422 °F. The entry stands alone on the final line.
60 °F
